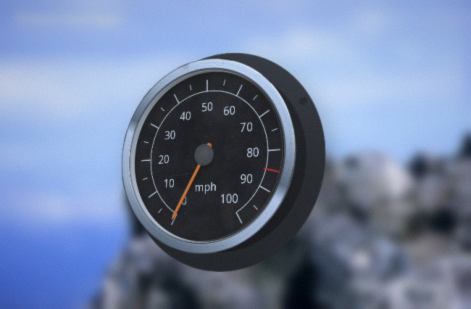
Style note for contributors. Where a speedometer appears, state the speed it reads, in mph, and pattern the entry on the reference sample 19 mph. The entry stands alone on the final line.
0 mph
